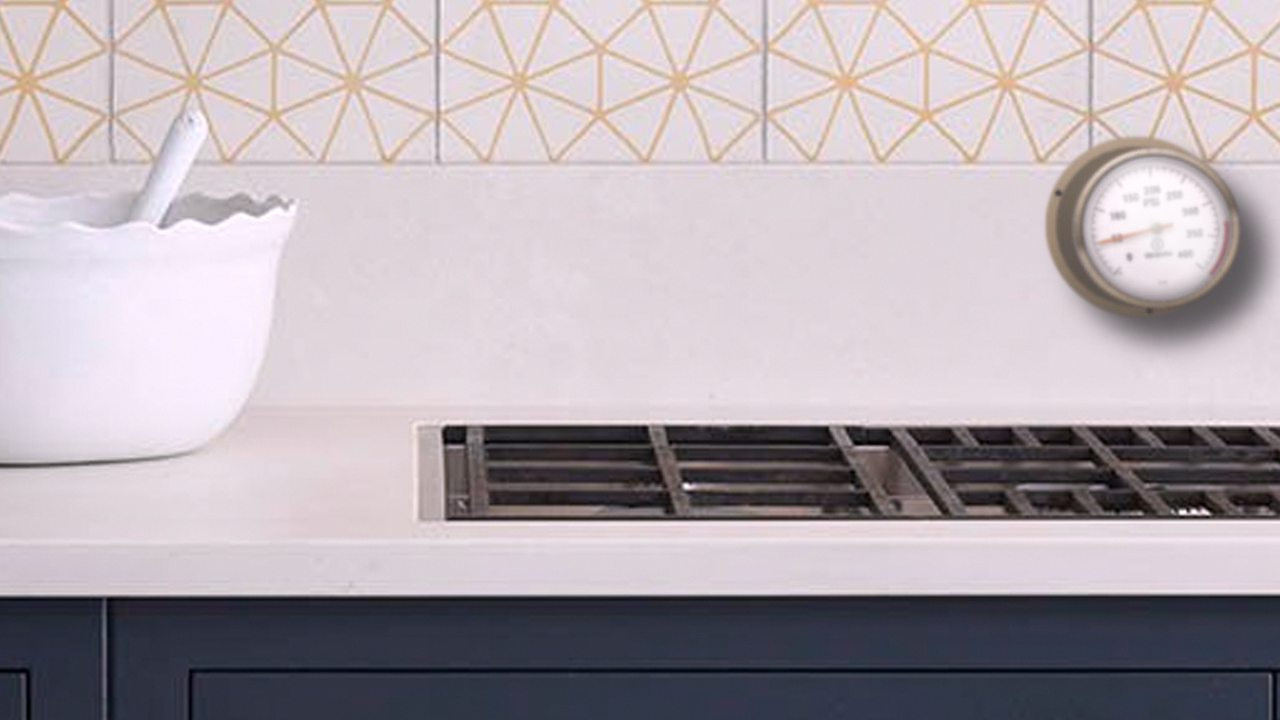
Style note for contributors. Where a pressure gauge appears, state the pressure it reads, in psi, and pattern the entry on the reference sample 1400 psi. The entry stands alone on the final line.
50 psi
